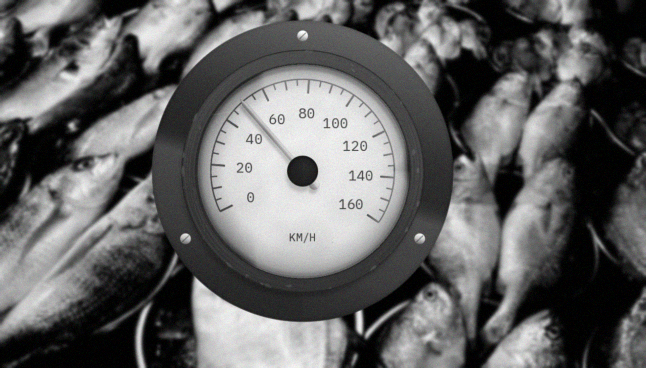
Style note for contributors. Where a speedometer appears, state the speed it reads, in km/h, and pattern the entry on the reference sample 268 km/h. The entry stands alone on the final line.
50 km/h
